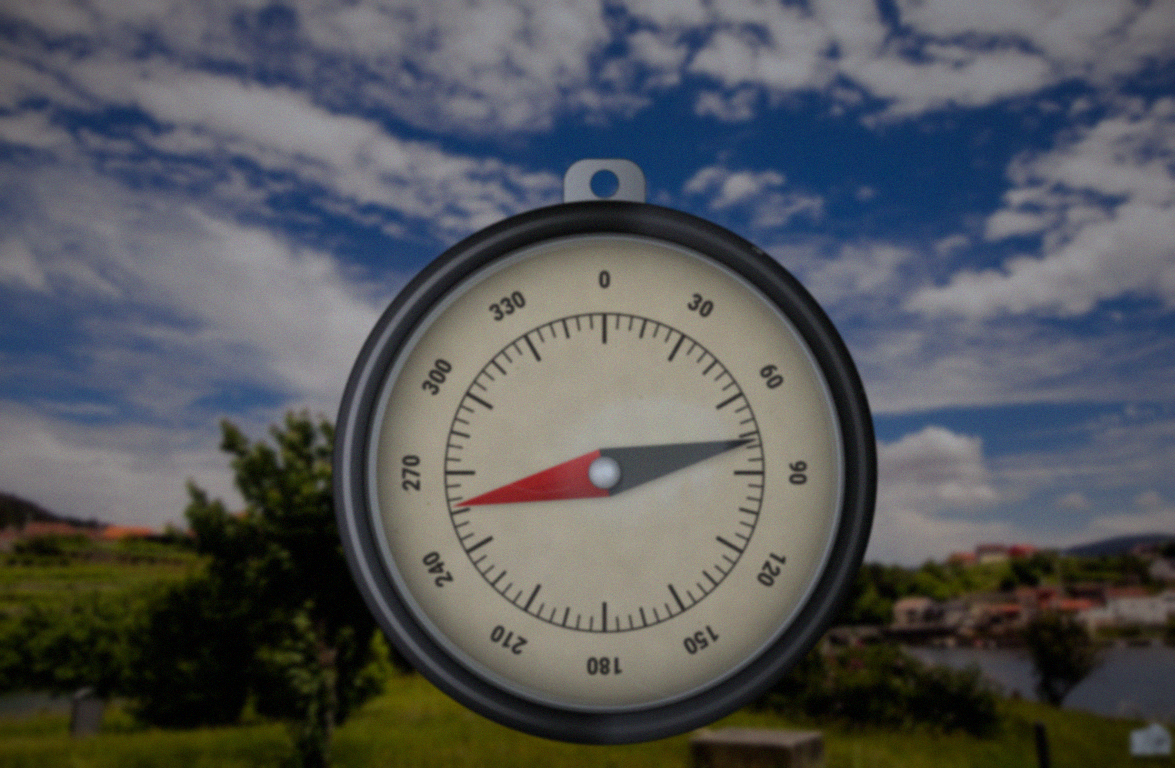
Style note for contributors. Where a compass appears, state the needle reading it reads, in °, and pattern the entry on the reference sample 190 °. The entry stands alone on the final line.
257.5 °
